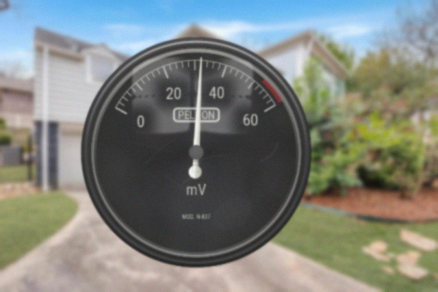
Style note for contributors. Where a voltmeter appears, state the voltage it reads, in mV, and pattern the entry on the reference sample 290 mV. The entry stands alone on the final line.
32 mV
